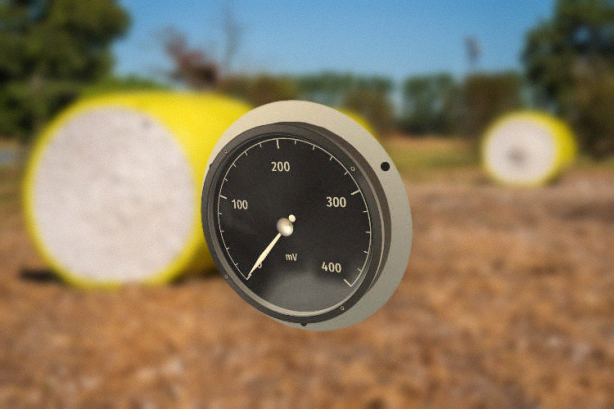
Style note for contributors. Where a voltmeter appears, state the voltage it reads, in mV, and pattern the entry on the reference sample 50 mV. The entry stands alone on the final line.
0 mV
